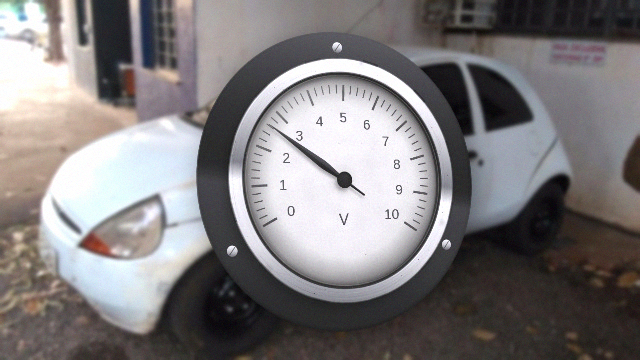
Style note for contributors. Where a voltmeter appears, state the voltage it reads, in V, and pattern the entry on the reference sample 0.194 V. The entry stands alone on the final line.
2.6 V
